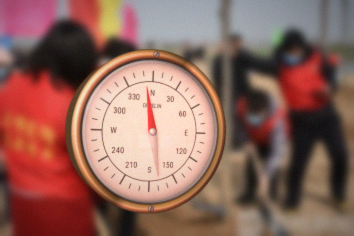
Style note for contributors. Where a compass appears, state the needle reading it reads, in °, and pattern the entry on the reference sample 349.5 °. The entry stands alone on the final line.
350 °
